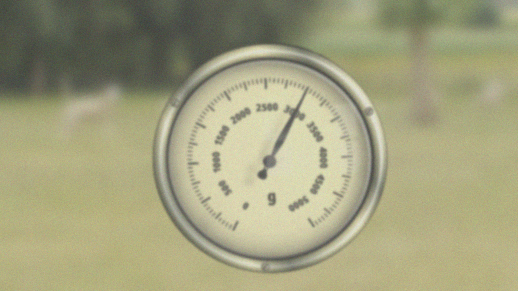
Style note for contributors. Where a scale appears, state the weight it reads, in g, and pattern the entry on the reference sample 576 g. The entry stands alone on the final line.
3000 g
